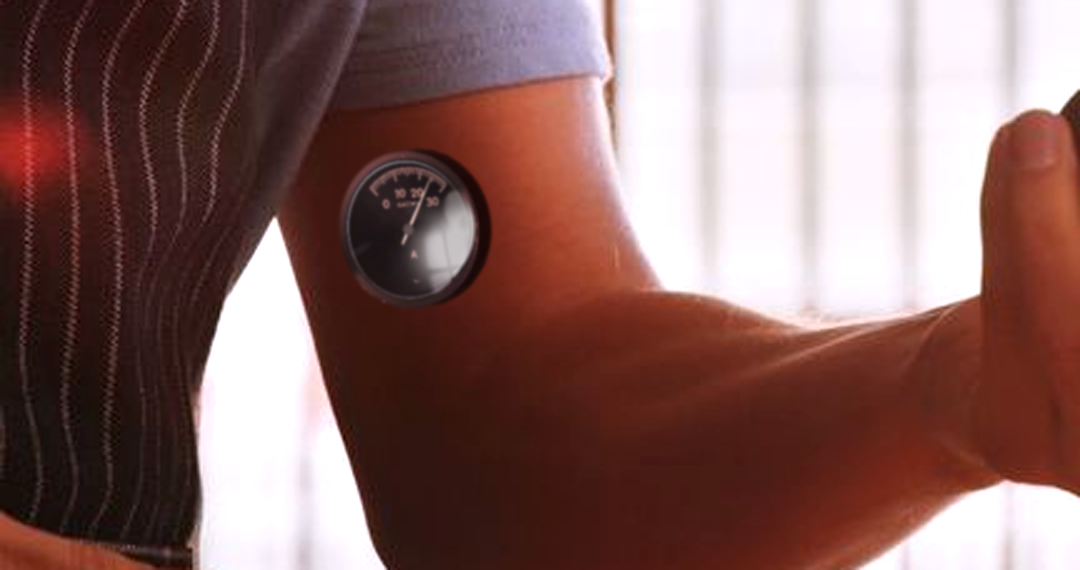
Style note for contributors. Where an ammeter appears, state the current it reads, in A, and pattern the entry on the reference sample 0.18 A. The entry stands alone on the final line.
25 A
